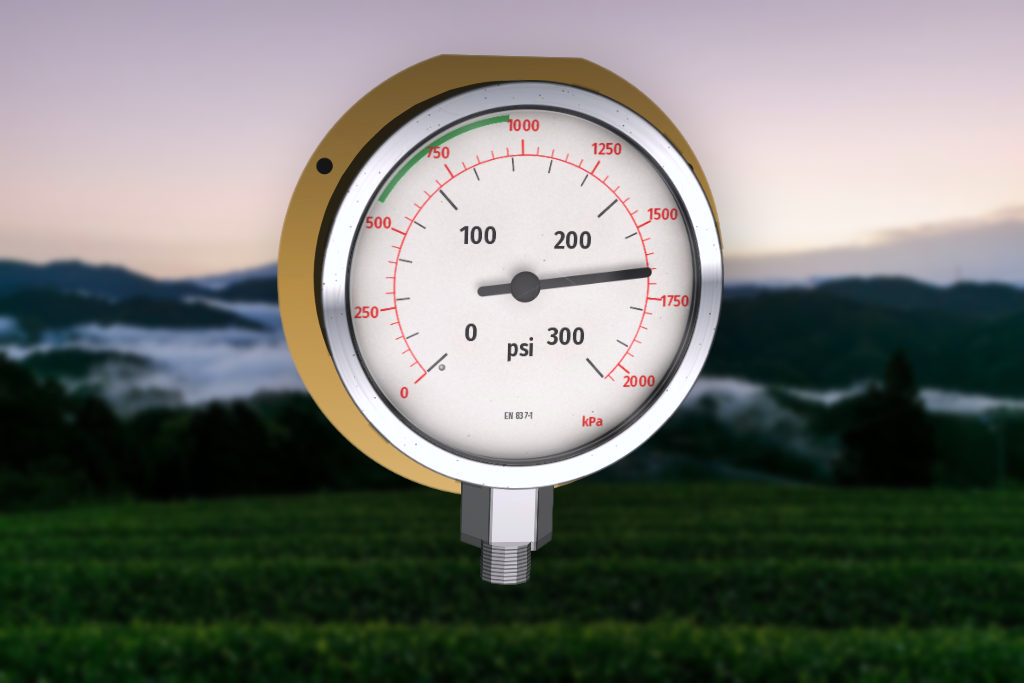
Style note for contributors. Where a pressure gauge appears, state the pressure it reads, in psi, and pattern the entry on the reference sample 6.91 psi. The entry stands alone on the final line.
240 psi
